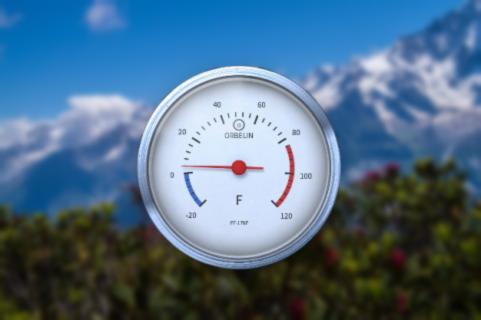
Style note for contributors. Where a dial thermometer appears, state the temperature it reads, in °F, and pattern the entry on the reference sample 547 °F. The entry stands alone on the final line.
4 °F
